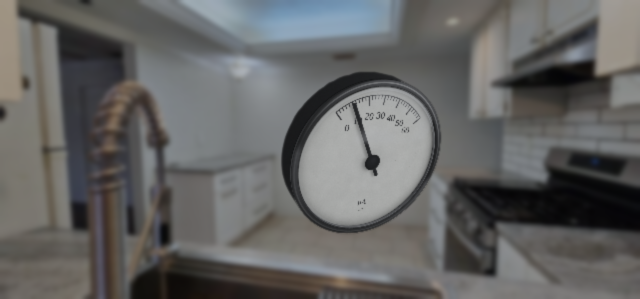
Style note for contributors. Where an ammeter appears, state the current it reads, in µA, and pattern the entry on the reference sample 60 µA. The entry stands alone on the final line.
10 µA
